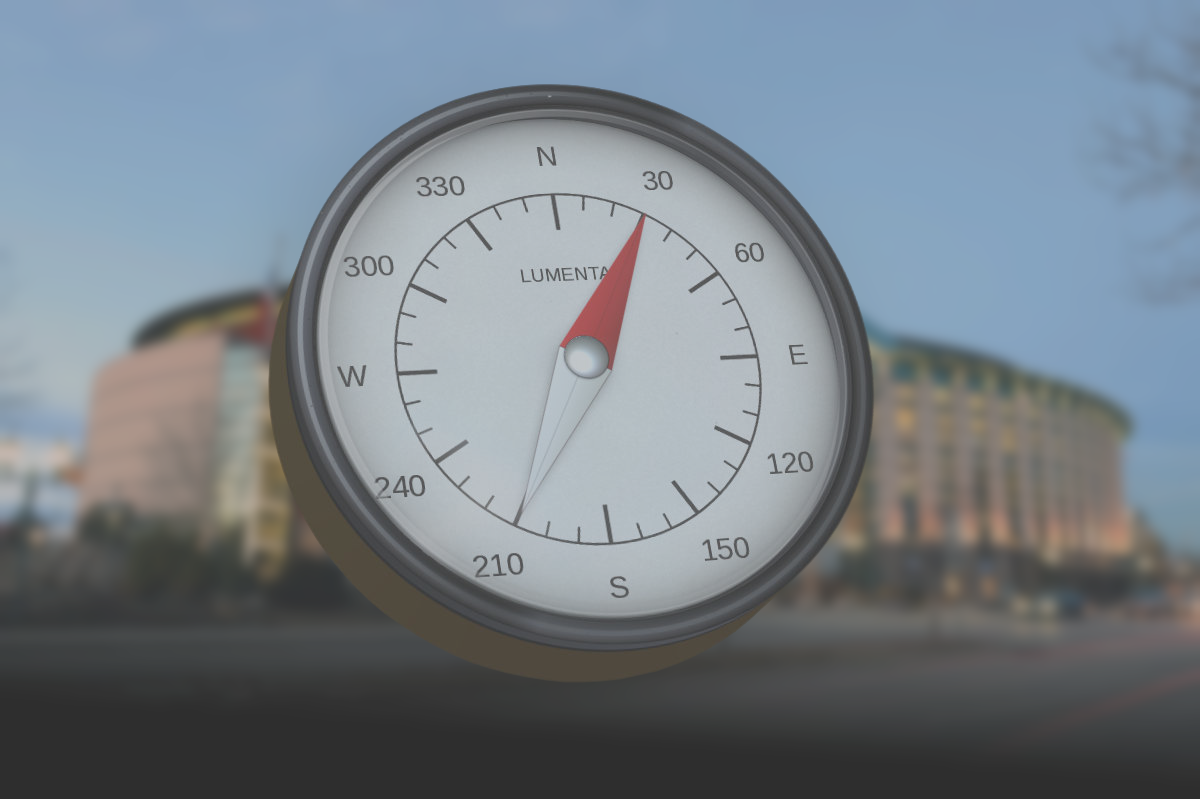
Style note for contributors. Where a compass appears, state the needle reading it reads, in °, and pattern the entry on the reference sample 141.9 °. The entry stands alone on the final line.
30 °
